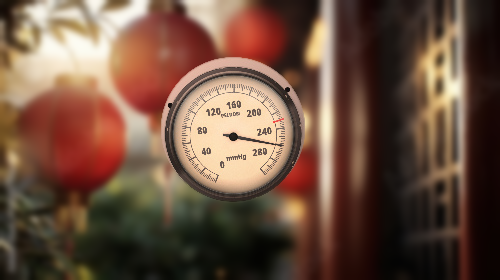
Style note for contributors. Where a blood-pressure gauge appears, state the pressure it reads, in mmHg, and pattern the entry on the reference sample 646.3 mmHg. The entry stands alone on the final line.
260 mmHg
